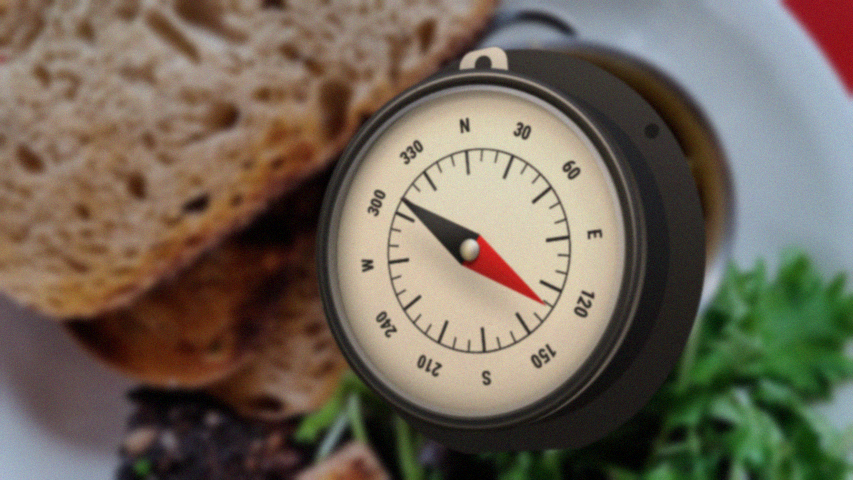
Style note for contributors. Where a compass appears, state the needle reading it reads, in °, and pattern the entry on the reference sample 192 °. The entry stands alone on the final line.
130 °
